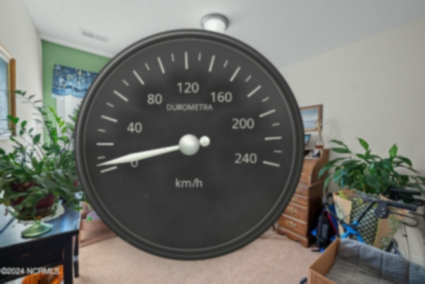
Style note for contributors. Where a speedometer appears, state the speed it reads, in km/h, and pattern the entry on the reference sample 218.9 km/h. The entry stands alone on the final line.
5 km/h
